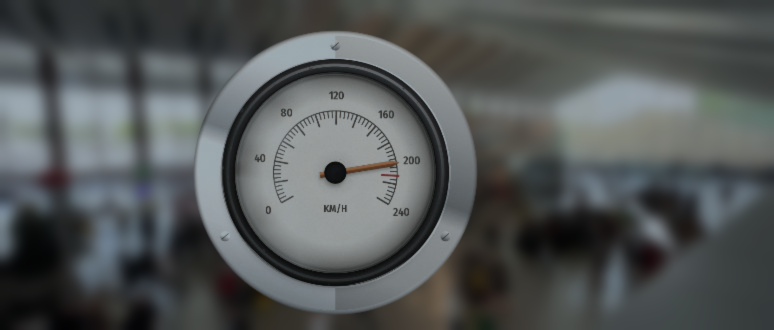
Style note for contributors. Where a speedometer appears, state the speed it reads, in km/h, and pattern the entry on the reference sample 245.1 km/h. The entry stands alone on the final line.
200 km/h
